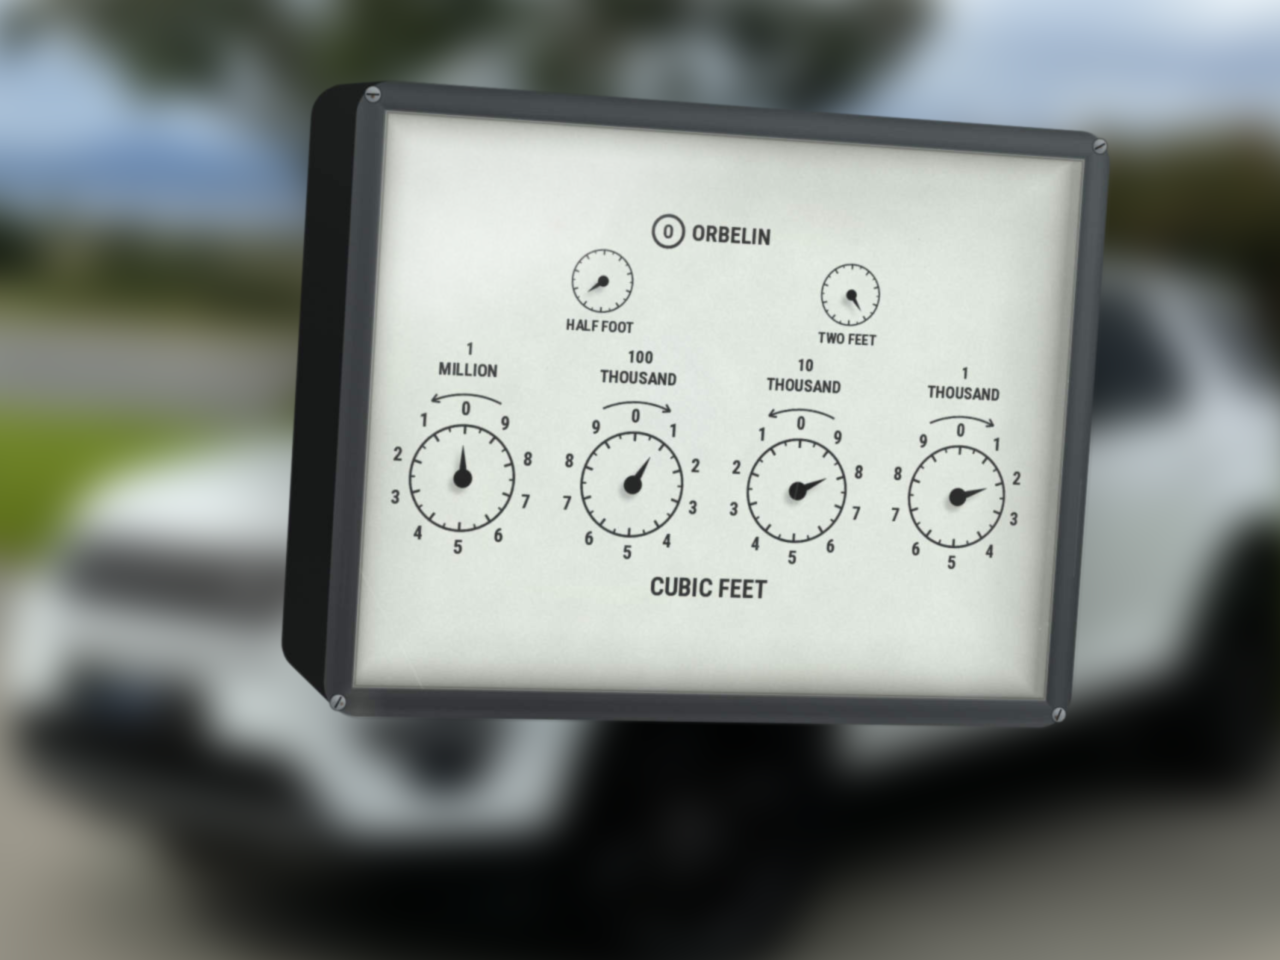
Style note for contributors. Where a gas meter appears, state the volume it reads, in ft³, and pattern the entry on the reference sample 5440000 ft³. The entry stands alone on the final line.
8200 ft³
